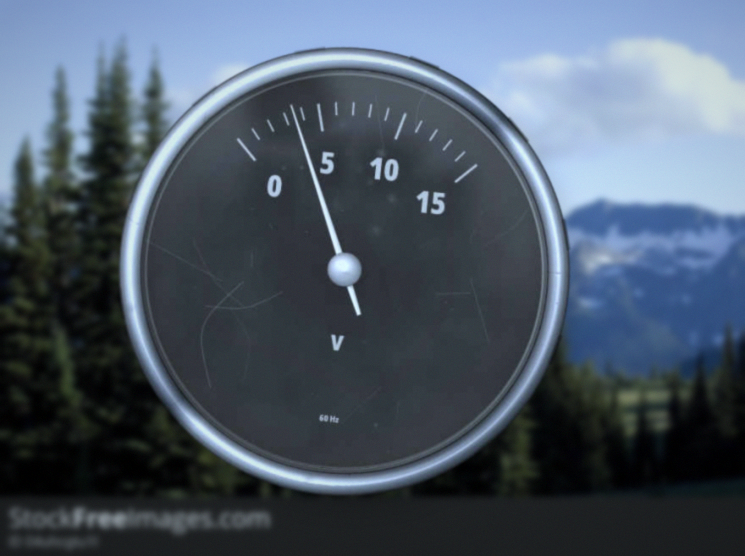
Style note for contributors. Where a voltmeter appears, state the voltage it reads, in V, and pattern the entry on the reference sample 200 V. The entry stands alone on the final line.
3.5 V
